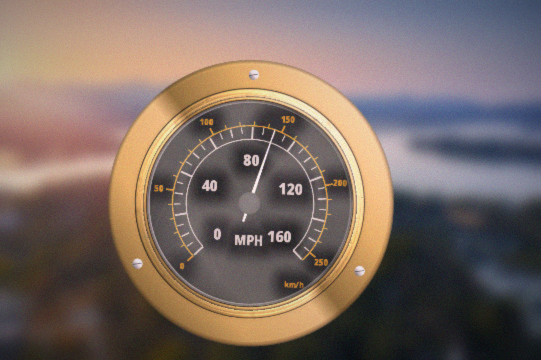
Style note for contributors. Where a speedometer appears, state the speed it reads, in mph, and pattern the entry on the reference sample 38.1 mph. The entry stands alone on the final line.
90 mph
